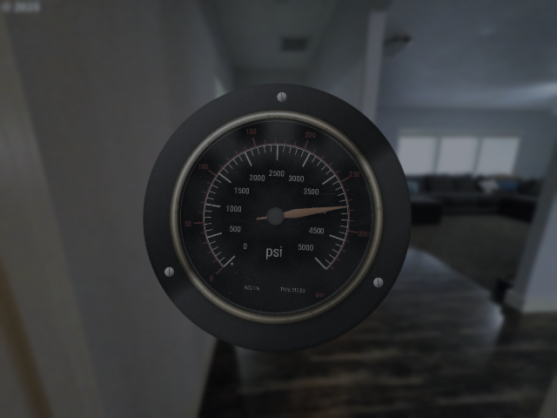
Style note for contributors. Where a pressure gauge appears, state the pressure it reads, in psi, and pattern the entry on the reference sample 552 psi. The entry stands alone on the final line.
4000 psi
